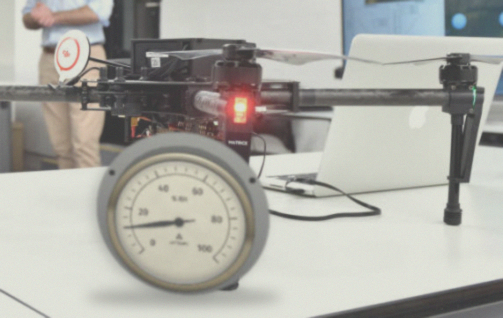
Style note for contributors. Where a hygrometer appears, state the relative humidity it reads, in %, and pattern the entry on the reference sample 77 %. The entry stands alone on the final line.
12 %
